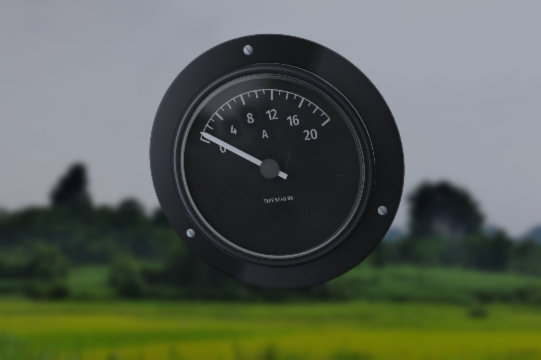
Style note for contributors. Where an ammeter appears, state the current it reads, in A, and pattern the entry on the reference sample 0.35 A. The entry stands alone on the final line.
1 A
